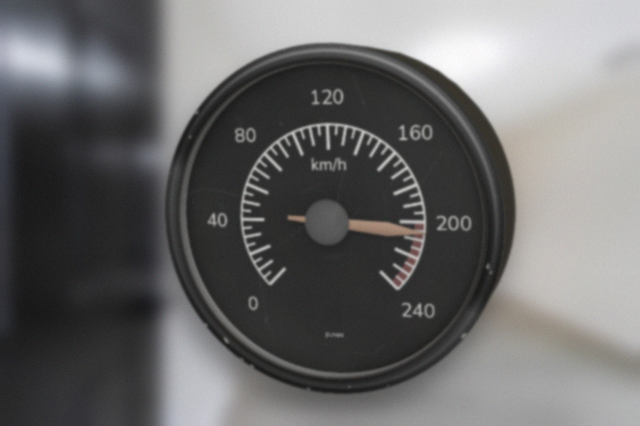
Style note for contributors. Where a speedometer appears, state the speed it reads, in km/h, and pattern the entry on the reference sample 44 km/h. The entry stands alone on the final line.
205 km/h
